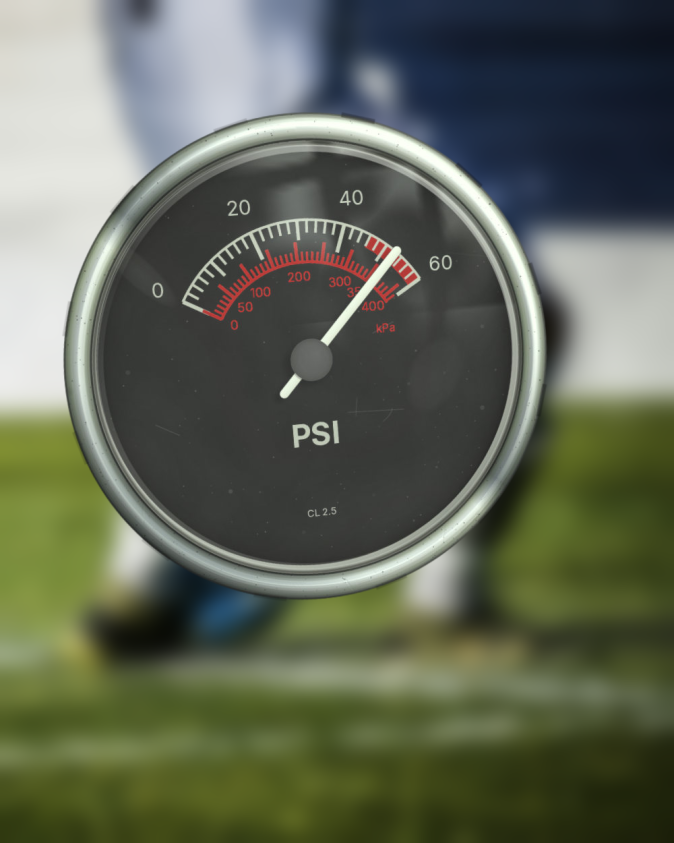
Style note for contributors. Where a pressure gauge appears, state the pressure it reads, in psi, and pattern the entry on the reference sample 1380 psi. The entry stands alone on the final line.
52 psi
